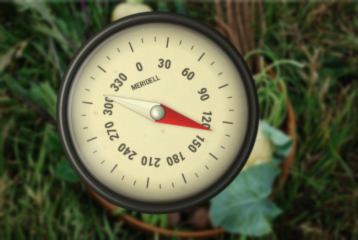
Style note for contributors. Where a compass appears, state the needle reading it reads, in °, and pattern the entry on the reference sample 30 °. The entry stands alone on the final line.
130 °
